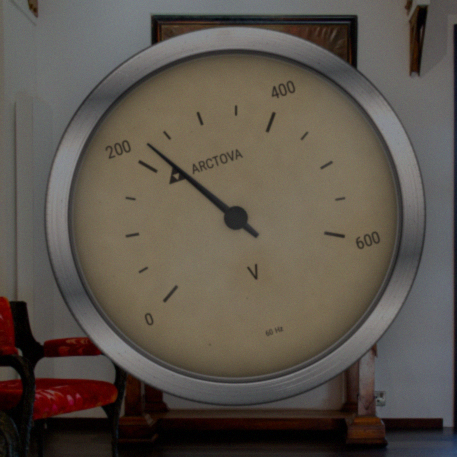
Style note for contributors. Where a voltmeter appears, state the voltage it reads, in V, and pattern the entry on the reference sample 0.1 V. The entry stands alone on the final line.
225 V
